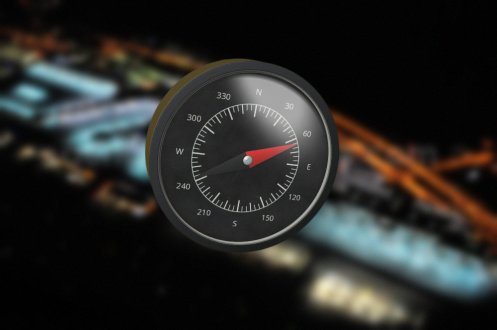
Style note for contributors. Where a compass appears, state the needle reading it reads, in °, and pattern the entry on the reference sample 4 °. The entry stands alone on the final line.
65 °
